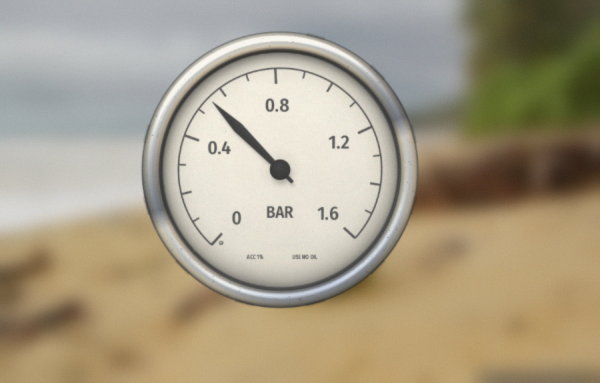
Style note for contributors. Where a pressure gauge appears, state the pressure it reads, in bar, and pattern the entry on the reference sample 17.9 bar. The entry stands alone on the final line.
0.55 bar
